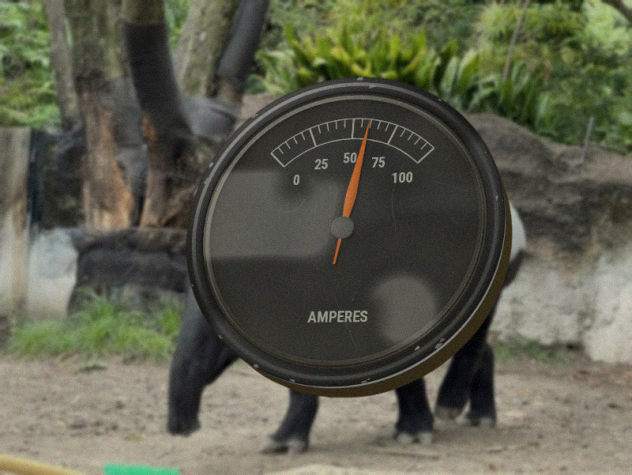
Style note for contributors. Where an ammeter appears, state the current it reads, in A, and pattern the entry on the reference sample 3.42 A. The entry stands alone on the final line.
60 A
